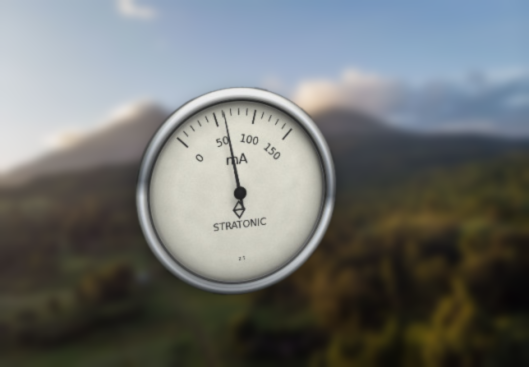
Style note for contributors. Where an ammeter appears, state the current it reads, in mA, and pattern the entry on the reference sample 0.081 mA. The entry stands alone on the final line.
60 mA
